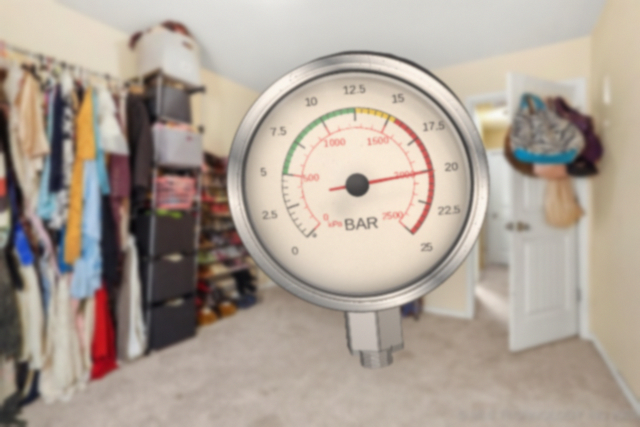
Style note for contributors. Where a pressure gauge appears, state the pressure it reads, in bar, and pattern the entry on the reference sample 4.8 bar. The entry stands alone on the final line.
20 bar
